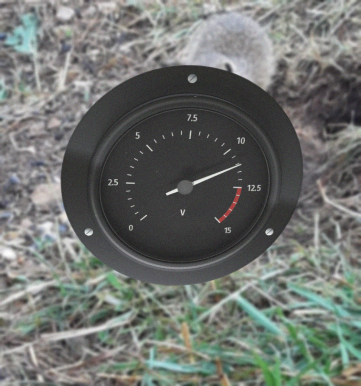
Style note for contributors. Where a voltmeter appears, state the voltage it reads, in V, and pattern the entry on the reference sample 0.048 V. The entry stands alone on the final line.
11 V
